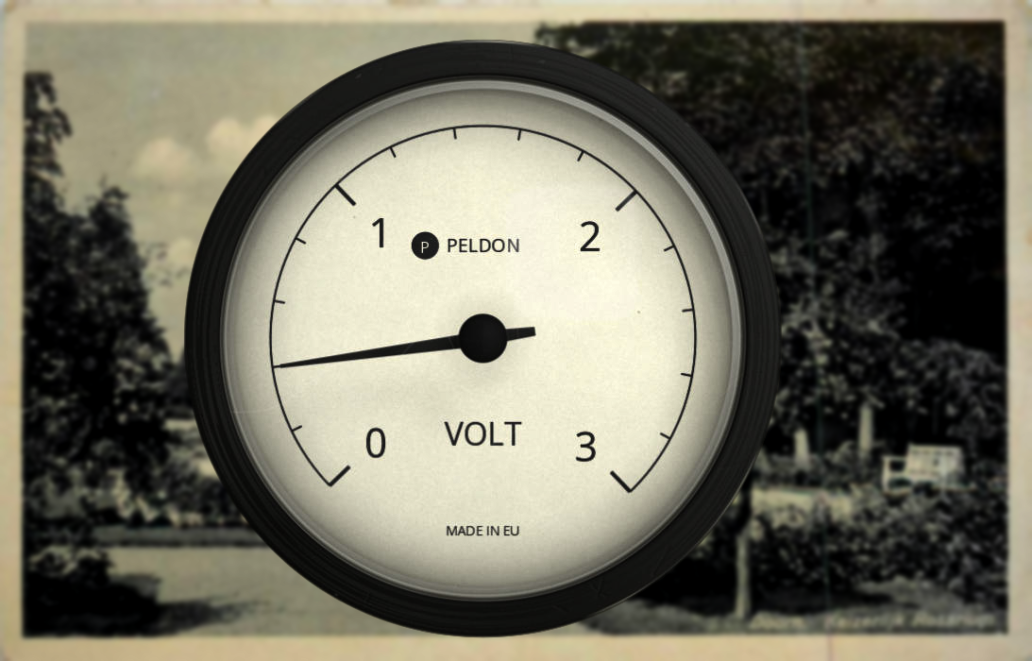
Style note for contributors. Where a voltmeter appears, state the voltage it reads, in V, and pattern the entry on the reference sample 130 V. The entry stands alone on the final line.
0.4 V
